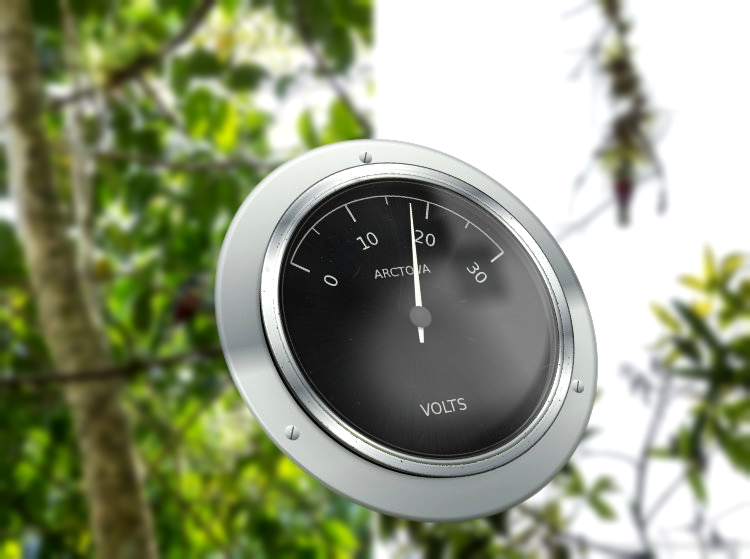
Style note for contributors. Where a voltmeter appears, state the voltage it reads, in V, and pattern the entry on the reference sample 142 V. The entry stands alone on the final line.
17.5 V
